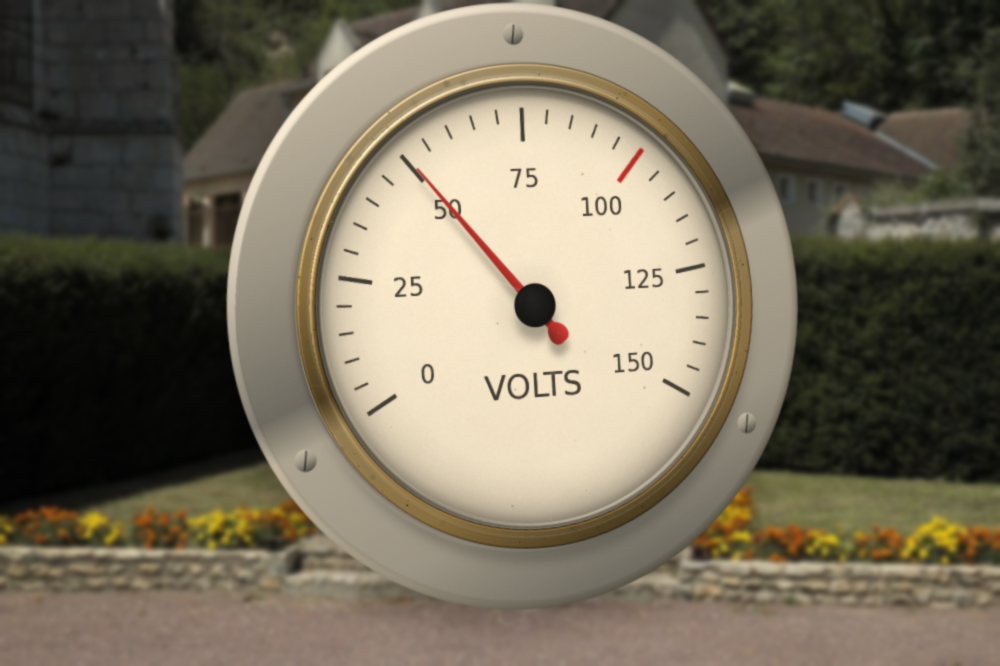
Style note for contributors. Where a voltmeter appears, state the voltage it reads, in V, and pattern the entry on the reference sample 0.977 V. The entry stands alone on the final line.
50 V
